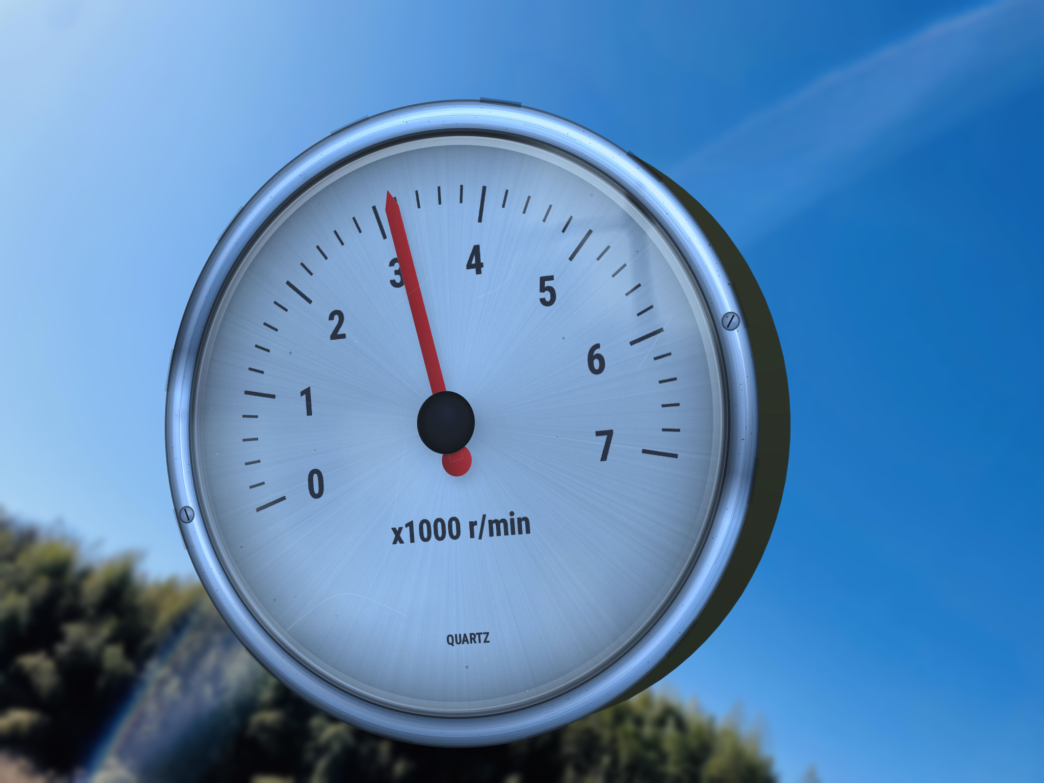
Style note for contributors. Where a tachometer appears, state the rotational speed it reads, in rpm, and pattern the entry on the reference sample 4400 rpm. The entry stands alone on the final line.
3200 rpm
